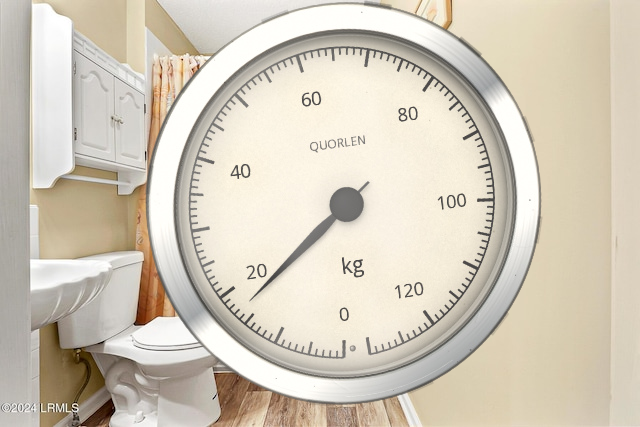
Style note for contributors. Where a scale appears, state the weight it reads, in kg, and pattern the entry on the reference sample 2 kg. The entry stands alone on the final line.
17 kg
